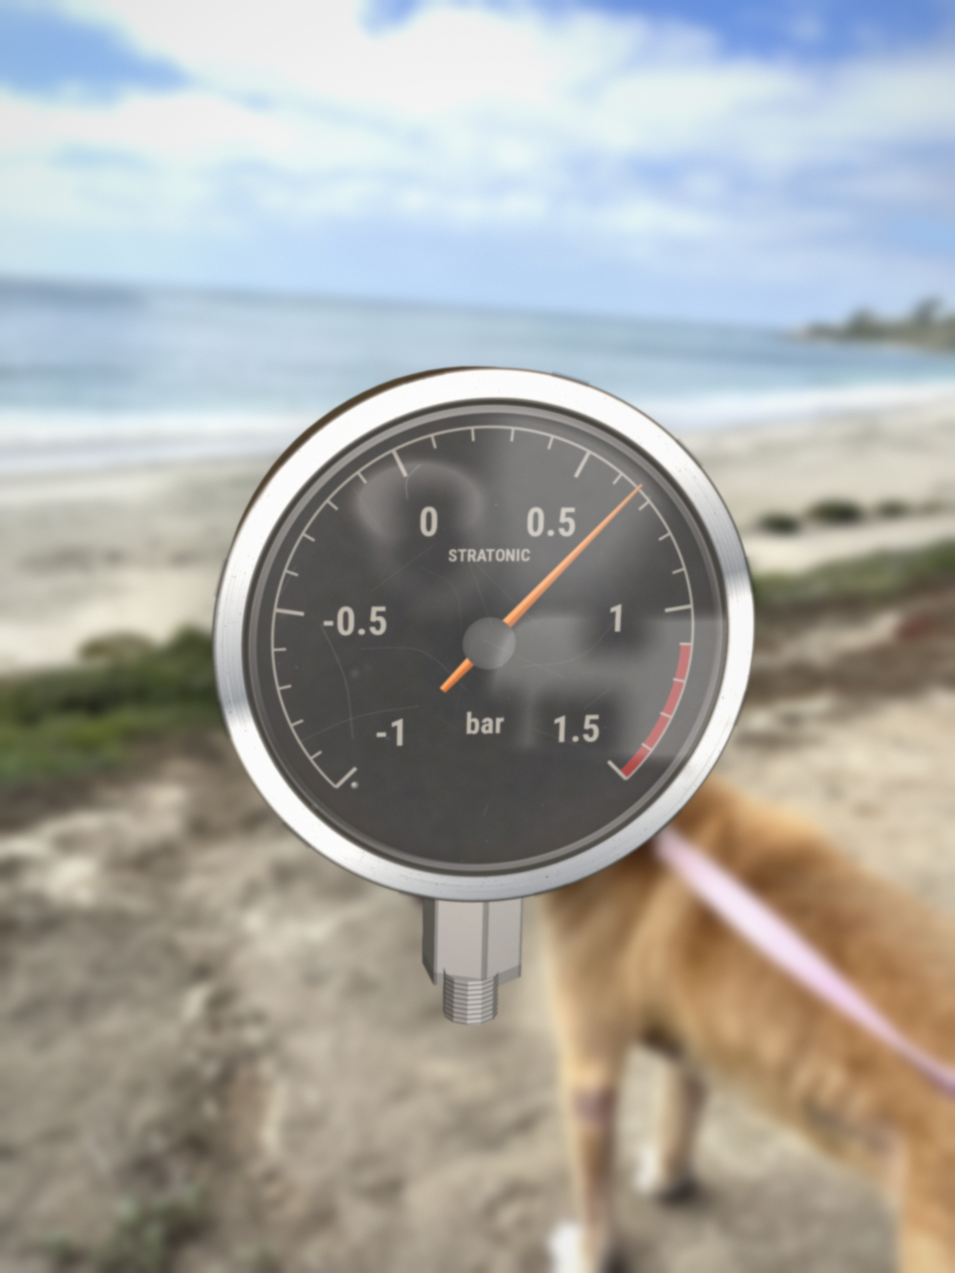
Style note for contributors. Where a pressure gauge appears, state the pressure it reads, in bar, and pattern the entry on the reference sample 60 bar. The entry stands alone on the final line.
0.65 bar
